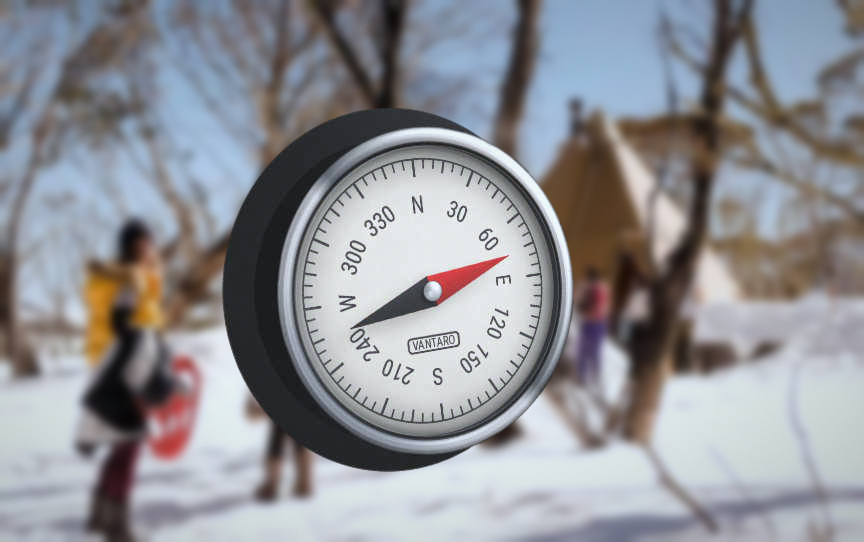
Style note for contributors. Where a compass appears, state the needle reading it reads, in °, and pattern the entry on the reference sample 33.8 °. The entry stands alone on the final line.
75 °
